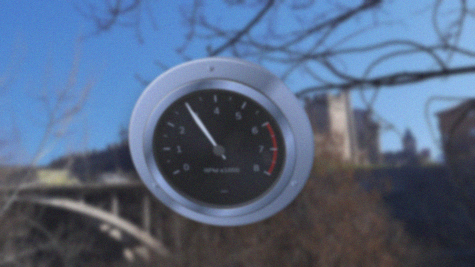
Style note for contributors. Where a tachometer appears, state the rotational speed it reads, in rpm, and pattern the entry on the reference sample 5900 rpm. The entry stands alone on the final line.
3000 rpm
